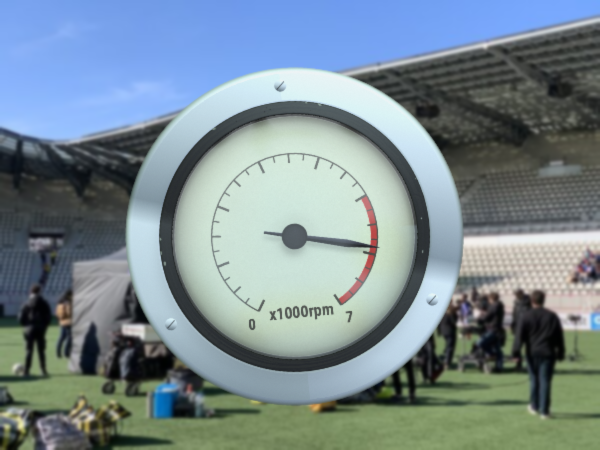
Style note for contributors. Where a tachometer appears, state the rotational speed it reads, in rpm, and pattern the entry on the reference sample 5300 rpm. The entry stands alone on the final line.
5875 rpm
